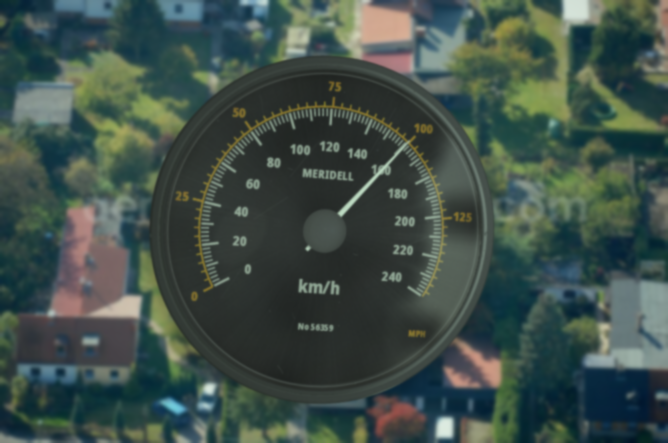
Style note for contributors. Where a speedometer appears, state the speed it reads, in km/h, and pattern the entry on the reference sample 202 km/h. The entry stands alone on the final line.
160 km/h
